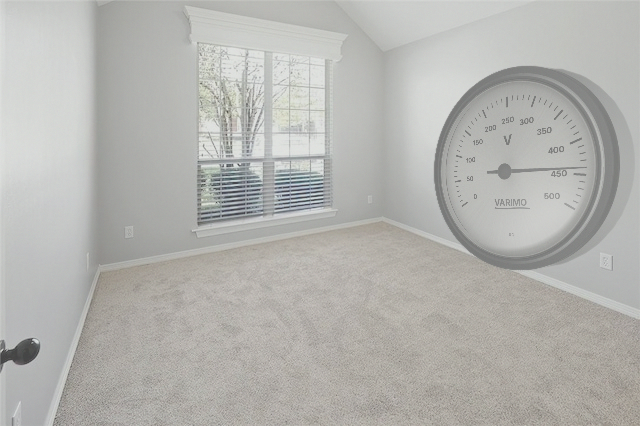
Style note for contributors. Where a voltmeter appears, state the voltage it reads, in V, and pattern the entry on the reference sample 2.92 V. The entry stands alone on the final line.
440 V
